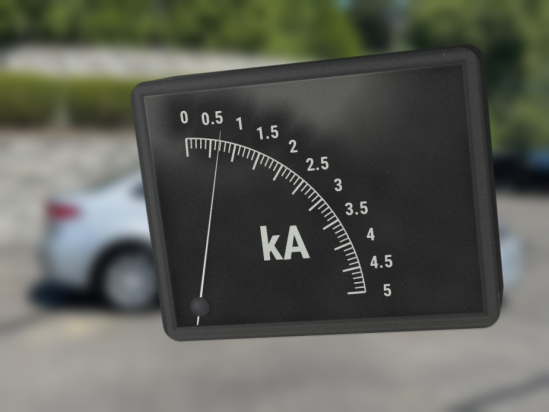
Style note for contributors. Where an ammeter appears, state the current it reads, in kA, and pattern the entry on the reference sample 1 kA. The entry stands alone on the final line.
0.7 kA
